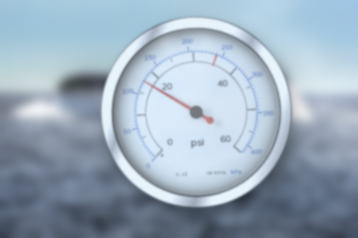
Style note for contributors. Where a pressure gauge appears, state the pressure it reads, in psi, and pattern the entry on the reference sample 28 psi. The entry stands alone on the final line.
17.5 psi
